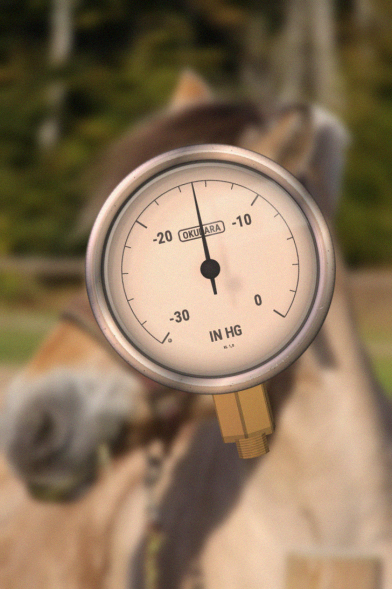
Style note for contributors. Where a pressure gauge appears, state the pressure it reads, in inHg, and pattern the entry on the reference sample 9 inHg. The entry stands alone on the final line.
-15 inHg
